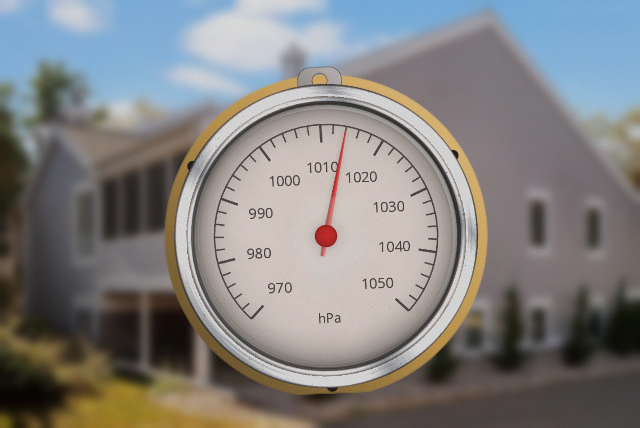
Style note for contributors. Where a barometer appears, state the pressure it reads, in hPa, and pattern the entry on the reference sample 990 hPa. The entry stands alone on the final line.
1014 hPa
